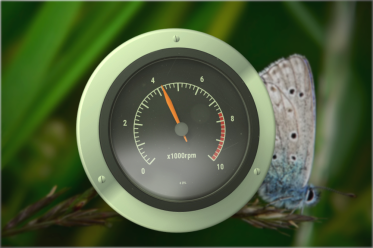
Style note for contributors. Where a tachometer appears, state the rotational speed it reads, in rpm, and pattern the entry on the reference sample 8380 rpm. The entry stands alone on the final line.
4200 rpm
